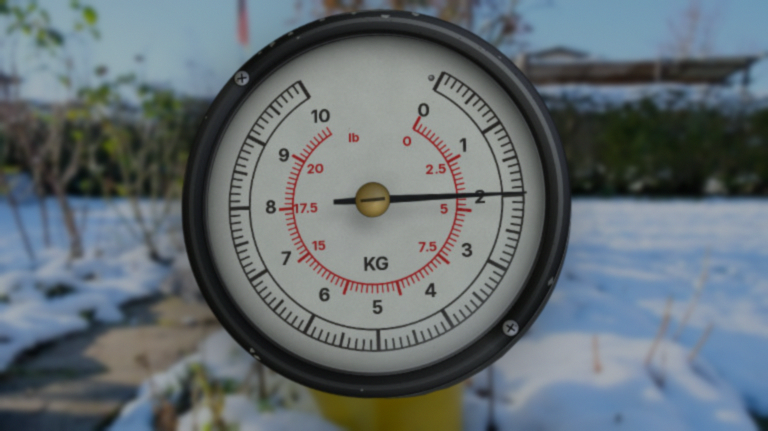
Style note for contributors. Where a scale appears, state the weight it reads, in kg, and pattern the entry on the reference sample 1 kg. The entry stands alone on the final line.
2 kg
